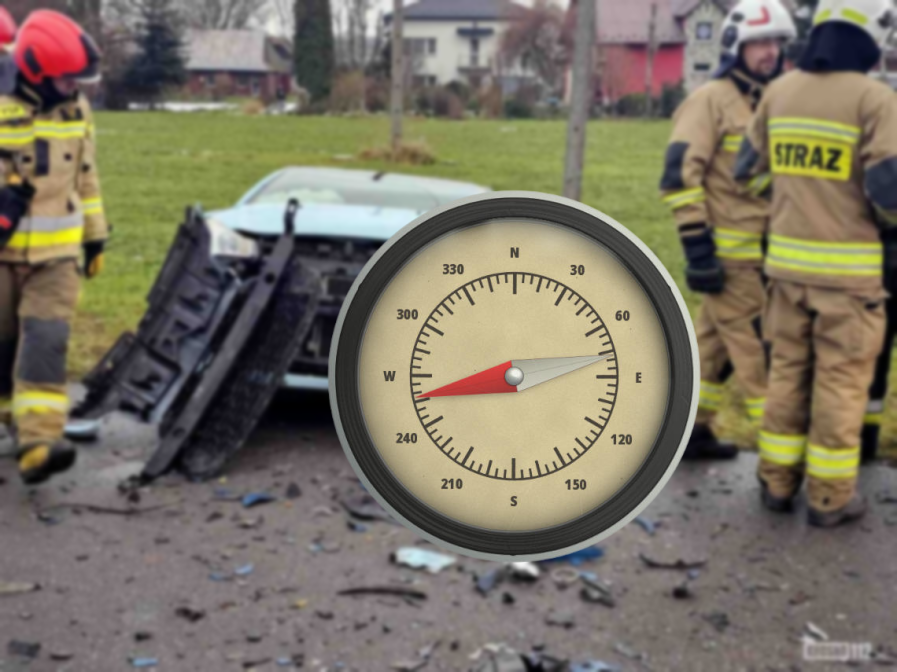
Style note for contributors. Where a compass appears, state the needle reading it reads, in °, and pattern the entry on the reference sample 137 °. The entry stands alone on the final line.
257.5 °
